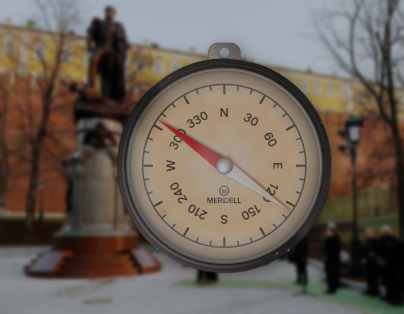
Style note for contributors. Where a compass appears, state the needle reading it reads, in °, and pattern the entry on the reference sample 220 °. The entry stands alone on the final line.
305 °
